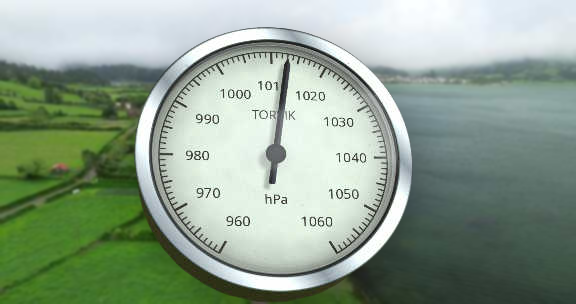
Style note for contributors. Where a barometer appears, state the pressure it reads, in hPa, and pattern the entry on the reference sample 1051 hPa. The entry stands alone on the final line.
1013 hPa
